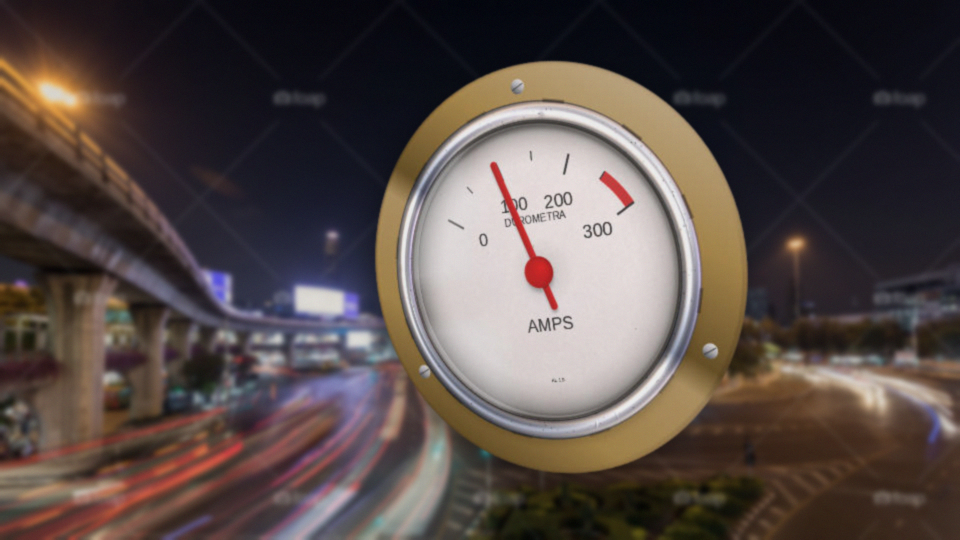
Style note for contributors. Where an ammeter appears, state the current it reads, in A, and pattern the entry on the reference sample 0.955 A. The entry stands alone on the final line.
100 A
